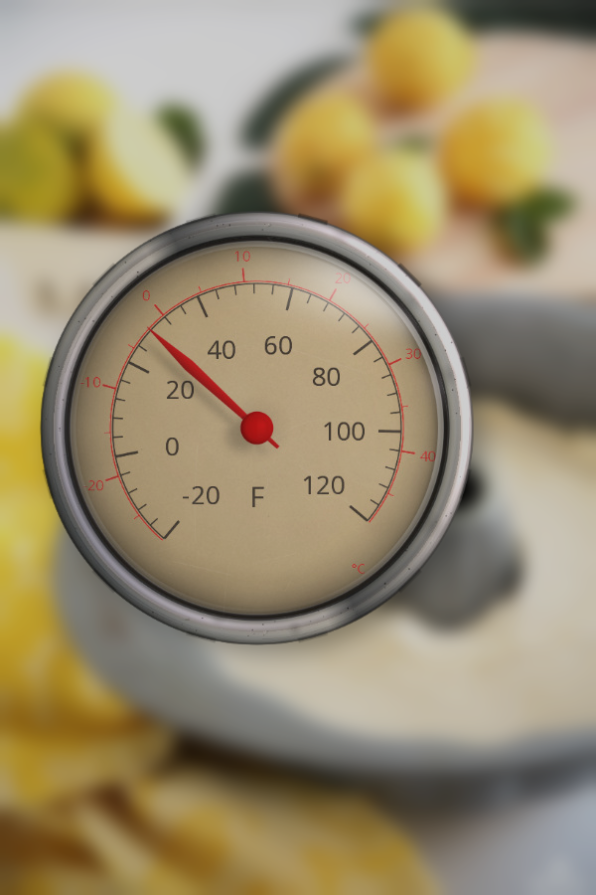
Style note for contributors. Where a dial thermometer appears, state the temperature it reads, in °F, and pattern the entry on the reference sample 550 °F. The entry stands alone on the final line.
28 °F
